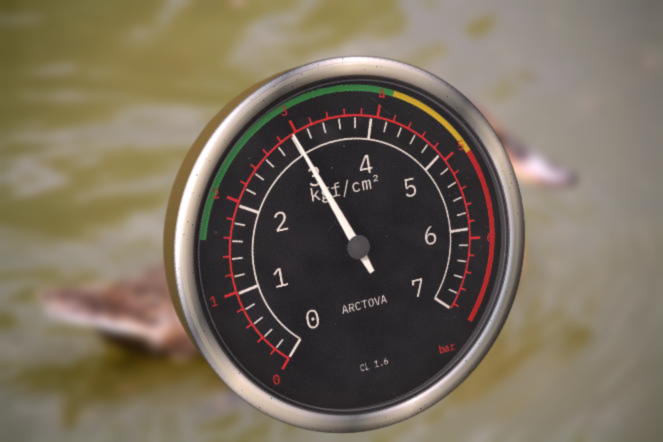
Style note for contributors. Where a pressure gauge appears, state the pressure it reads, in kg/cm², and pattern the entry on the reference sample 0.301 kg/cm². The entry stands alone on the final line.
3 kg/cm²
